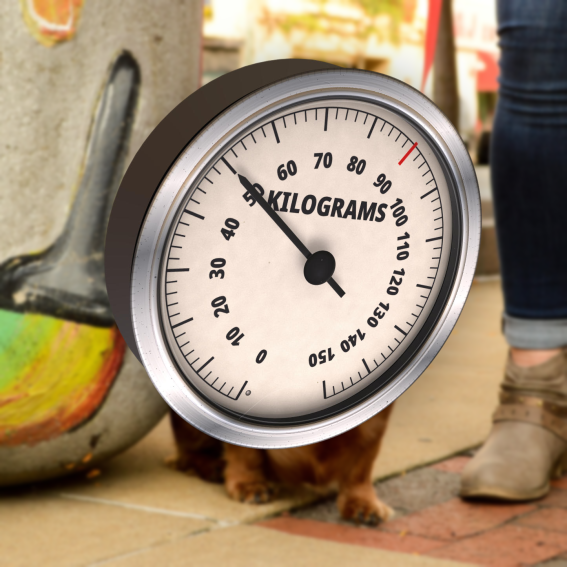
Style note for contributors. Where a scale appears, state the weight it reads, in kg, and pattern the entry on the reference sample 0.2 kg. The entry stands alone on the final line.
50 kg
